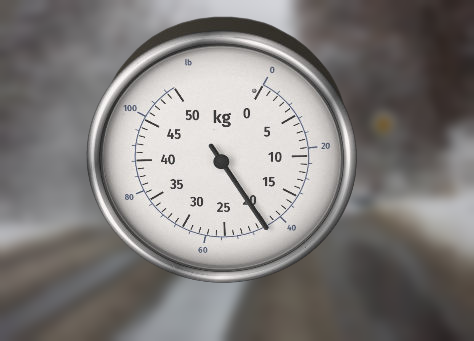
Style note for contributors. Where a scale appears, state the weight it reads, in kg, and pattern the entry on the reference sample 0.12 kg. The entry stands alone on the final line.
20 kg
